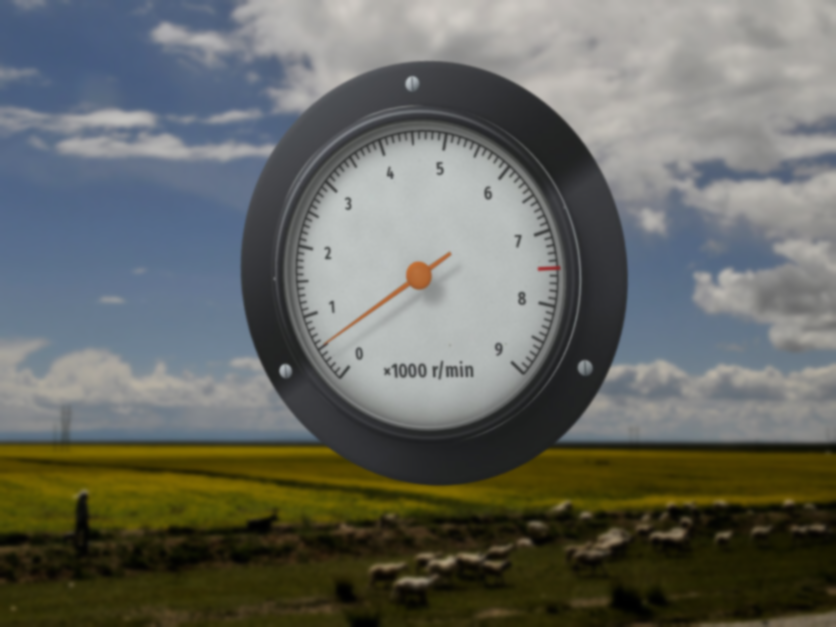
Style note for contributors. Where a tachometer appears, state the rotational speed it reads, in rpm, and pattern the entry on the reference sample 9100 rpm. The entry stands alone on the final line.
500 rpm
